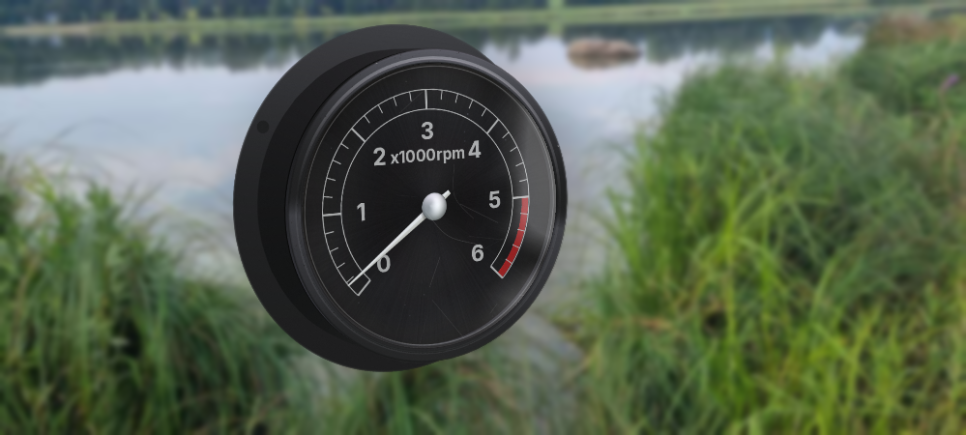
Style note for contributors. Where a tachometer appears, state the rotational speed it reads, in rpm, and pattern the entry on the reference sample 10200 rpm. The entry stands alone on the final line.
200 rpm
